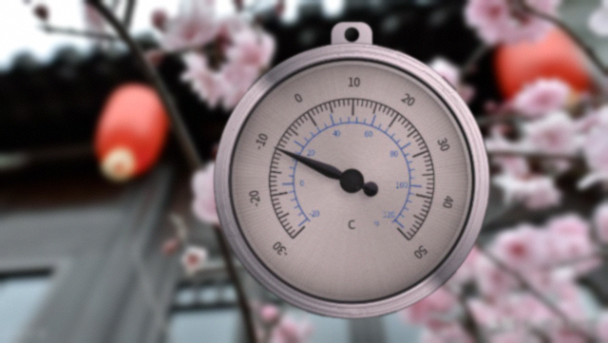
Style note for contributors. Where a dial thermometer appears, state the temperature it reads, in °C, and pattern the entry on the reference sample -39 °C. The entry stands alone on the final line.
-10 °C
